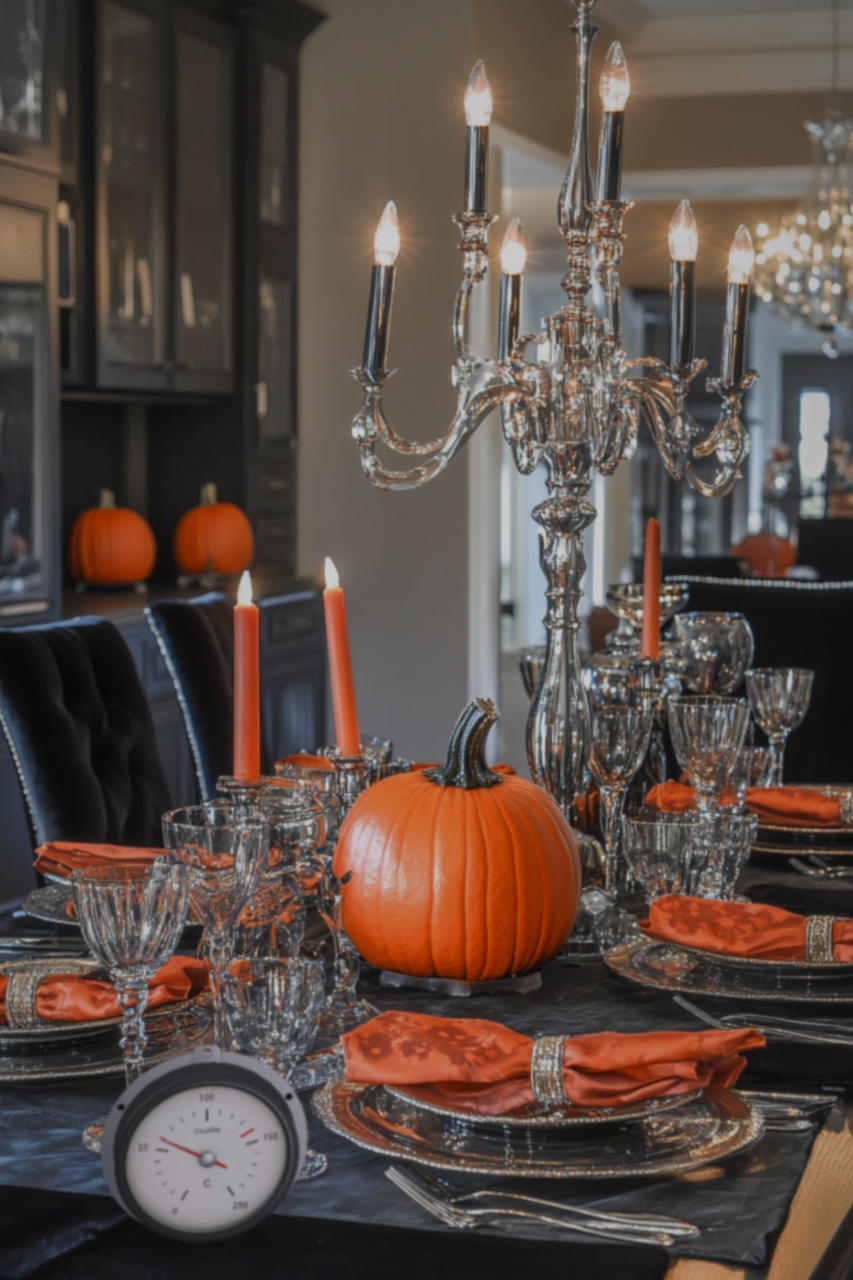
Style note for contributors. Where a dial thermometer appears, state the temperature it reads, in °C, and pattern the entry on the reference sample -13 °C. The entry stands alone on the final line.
60 °C
